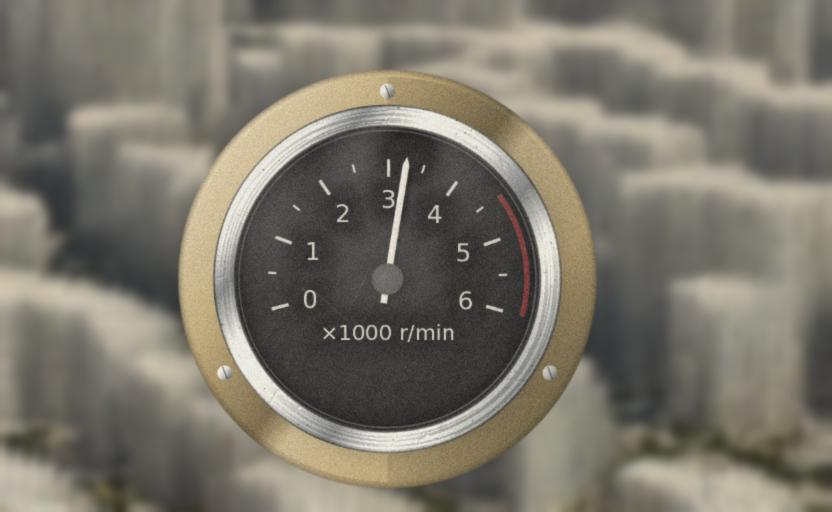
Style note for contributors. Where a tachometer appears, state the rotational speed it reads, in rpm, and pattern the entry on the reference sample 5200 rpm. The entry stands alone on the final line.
3250 rpm
